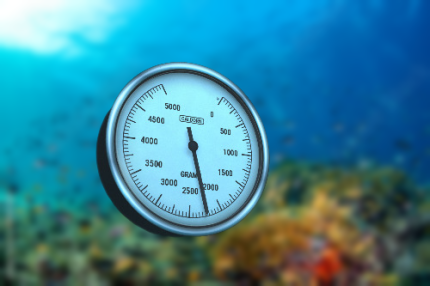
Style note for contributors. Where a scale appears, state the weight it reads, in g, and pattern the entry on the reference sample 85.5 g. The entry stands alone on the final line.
2250 g
